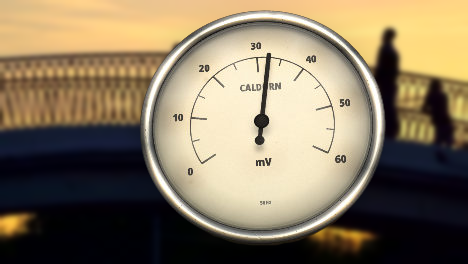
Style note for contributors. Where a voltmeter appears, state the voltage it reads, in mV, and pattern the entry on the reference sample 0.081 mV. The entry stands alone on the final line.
32.5 mV
